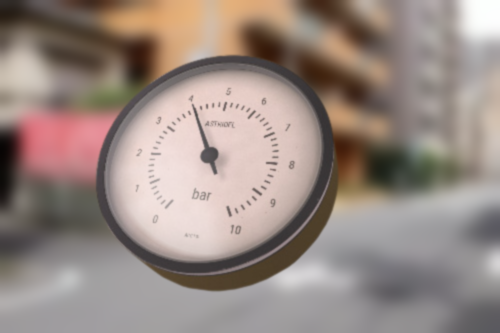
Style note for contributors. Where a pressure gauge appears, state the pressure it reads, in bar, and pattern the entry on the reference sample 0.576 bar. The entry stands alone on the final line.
4 bar
